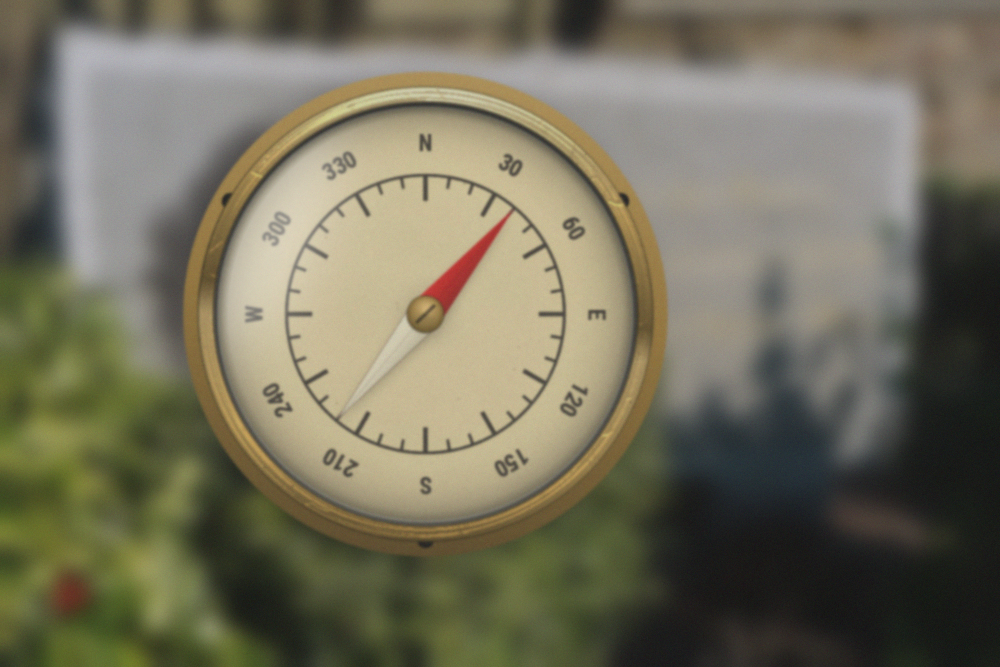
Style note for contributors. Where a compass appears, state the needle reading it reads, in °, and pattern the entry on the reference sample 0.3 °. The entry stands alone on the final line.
40 °
